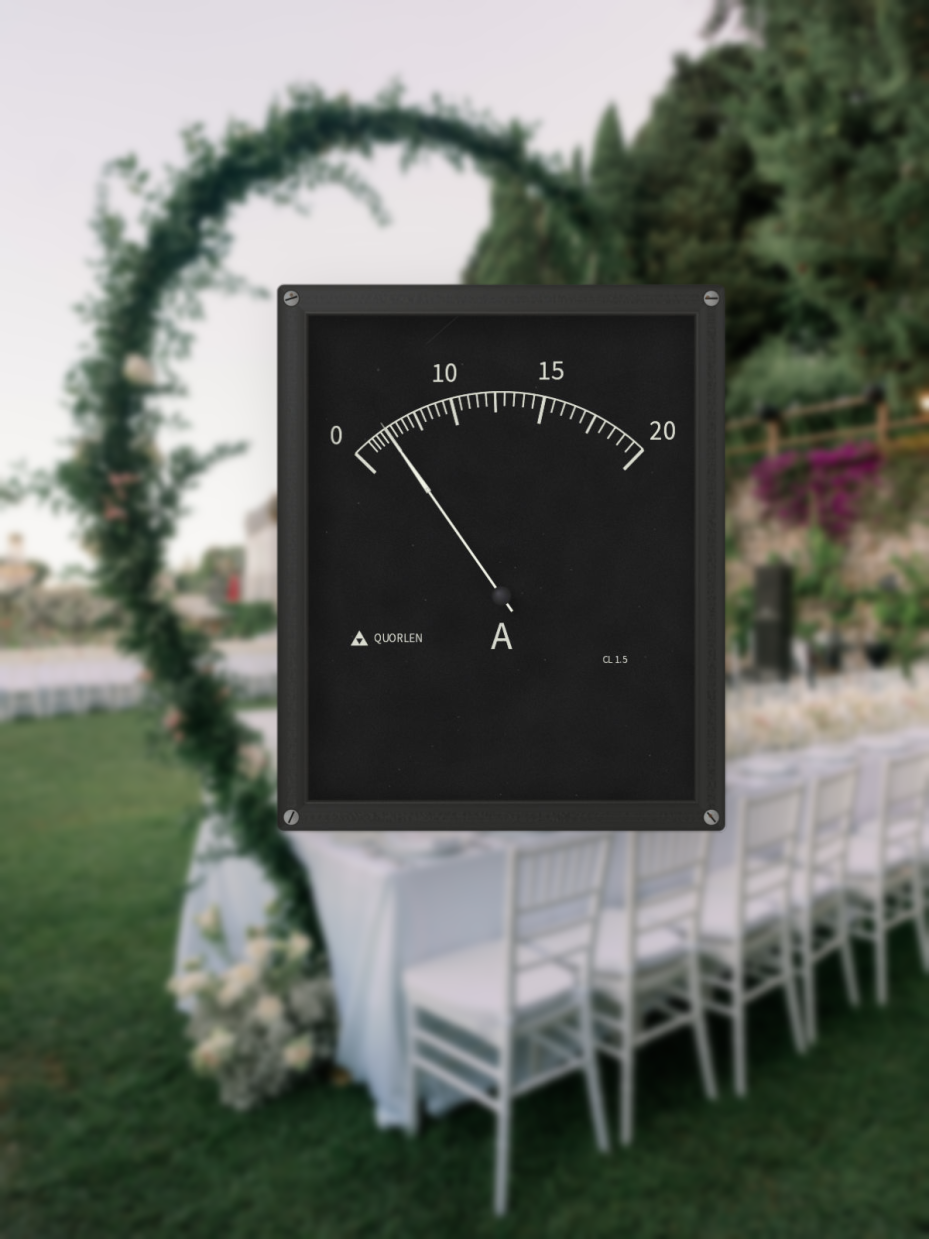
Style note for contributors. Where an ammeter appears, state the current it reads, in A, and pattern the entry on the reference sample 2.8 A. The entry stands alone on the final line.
5 A
